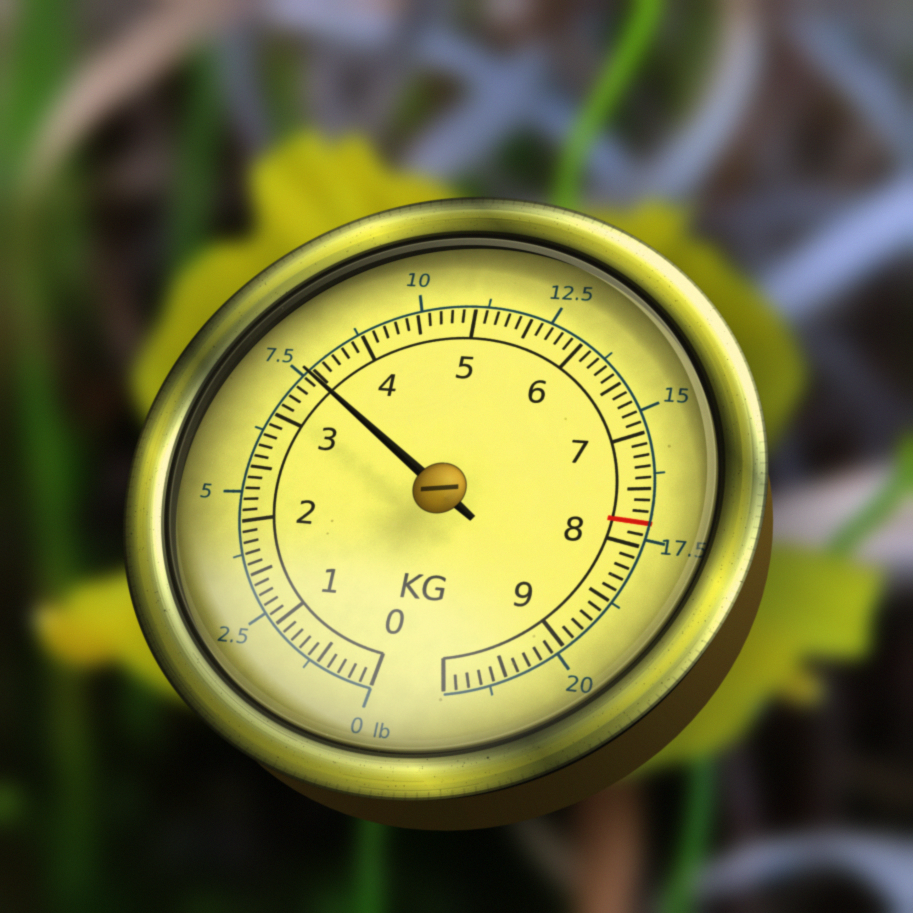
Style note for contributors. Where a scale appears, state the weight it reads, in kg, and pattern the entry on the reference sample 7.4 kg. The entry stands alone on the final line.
3.45 kg
